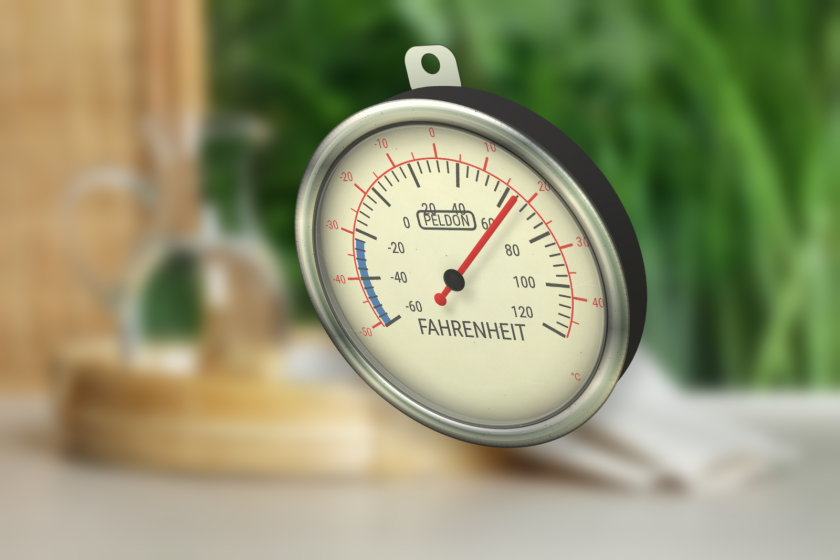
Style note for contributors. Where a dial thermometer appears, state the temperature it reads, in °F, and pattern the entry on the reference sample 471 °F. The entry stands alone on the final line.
64 °F
